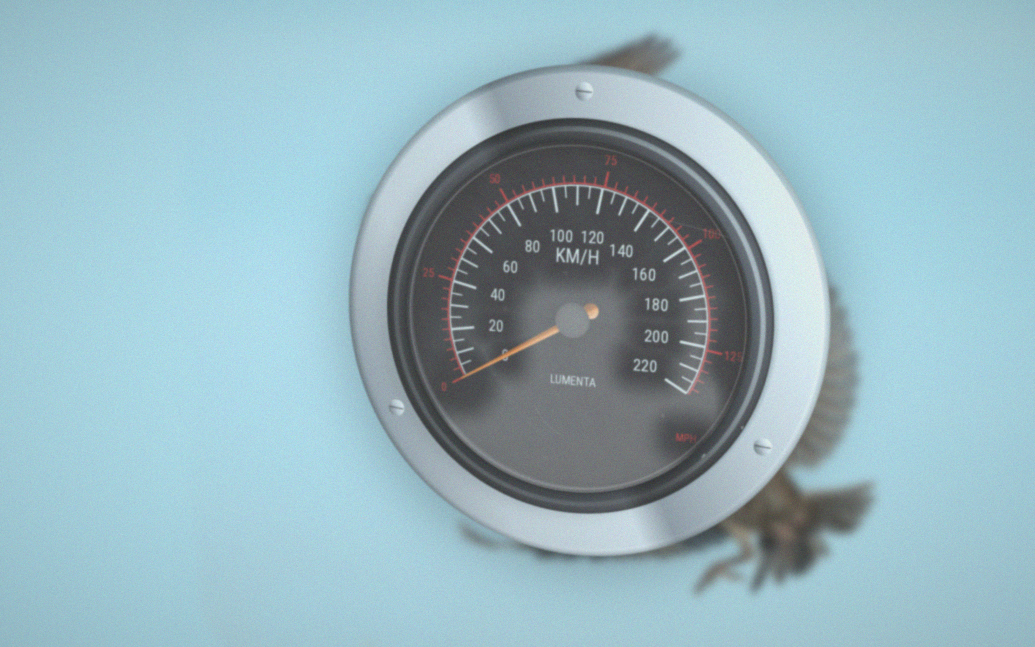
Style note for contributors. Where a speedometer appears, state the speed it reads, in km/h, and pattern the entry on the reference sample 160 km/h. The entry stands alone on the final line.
0 km/h
